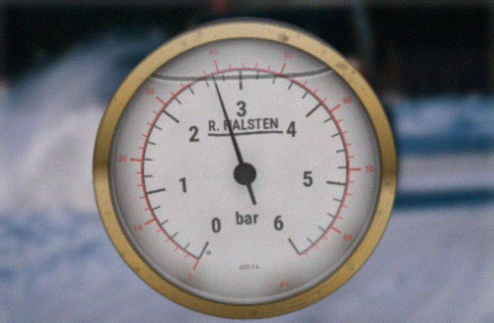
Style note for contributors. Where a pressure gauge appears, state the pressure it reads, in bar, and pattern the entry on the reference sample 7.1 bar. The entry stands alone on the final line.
2.7 bar
